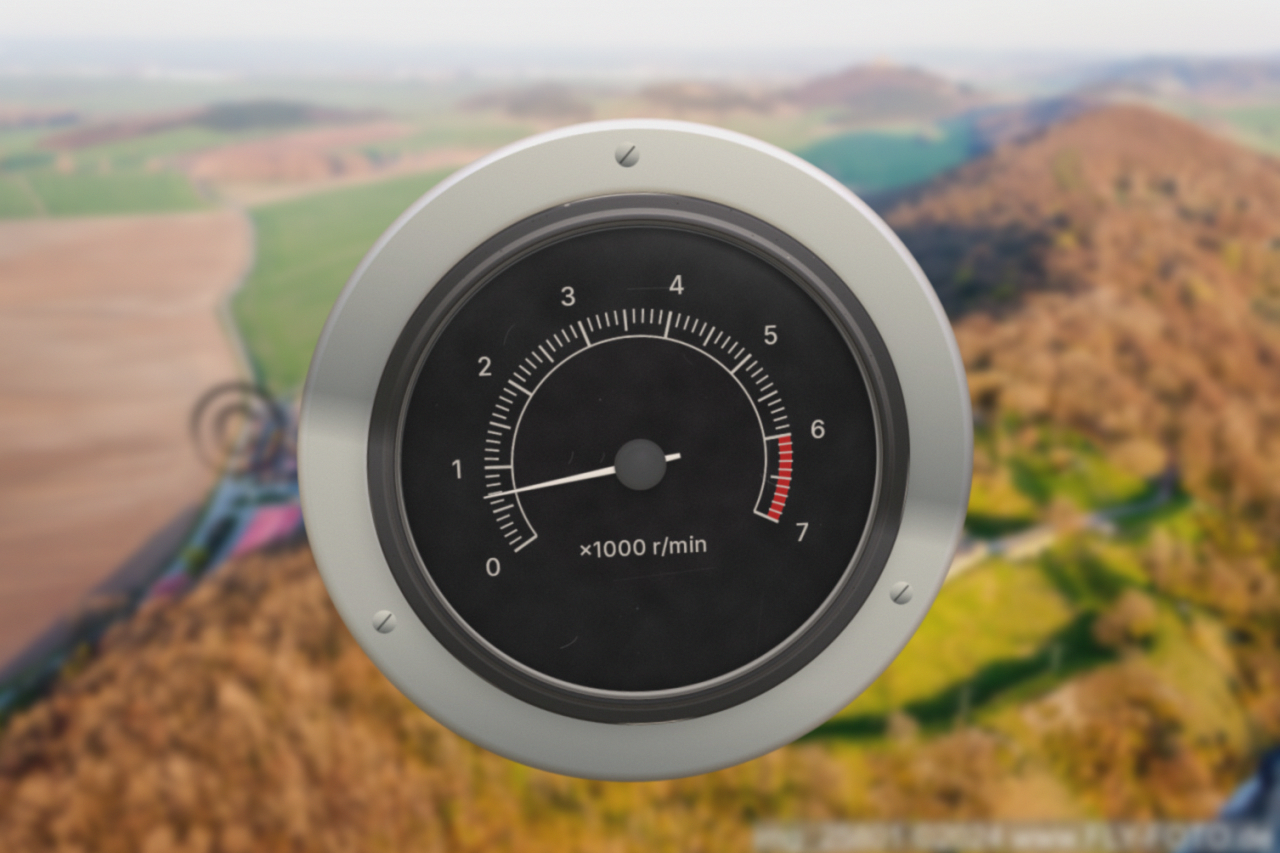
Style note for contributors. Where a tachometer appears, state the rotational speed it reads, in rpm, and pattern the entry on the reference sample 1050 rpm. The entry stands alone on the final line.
700 rpm
